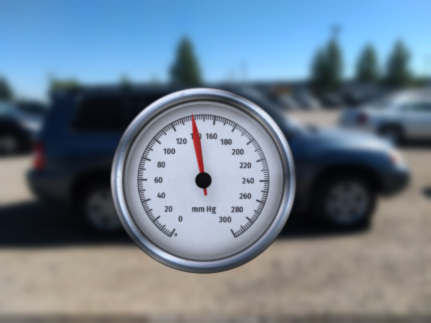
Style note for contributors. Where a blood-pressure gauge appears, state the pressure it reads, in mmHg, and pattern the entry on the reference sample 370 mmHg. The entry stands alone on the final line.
140 mmHg
